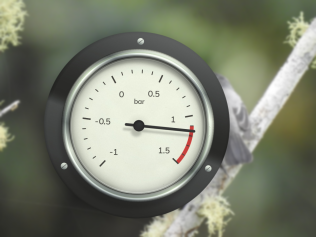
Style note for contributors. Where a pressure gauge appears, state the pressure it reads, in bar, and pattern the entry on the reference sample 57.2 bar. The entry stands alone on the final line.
1.15 bar
